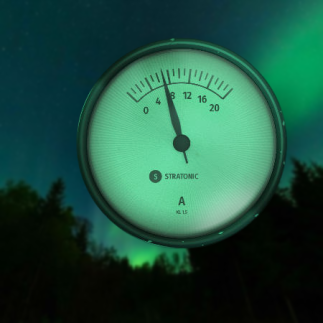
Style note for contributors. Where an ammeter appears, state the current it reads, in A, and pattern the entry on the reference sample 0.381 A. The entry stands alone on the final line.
7 A
